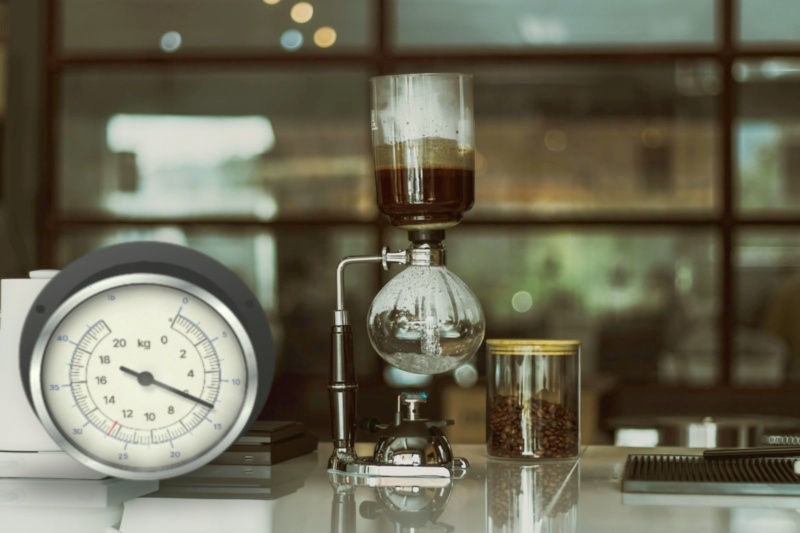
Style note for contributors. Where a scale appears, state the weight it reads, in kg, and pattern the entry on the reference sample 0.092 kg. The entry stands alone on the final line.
6 kg
